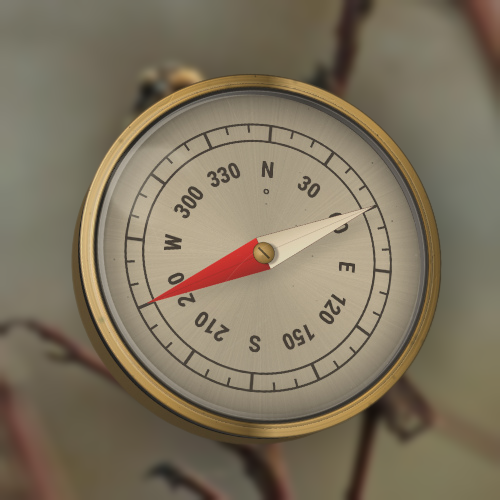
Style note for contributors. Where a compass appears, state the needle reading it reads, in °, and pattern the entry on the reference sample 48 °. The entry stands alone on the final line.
240 °
